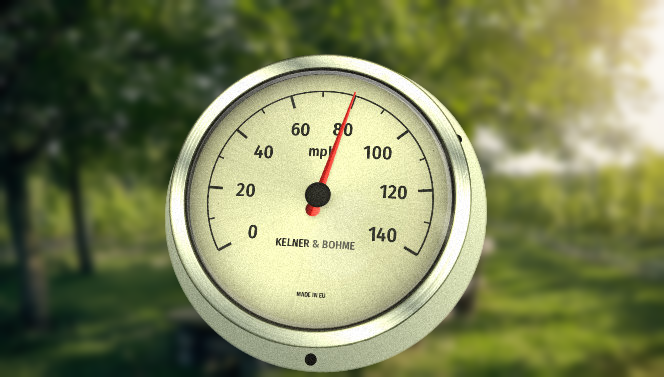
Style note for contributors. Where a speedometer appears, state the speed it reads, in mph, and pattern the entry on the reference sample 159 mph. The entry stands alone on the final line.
80 mph
